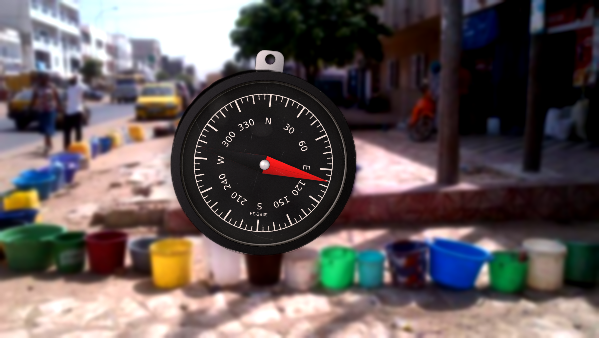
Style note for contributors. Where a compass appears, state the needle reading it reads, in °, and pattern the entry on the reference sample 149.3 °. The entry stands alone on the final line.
100 °
